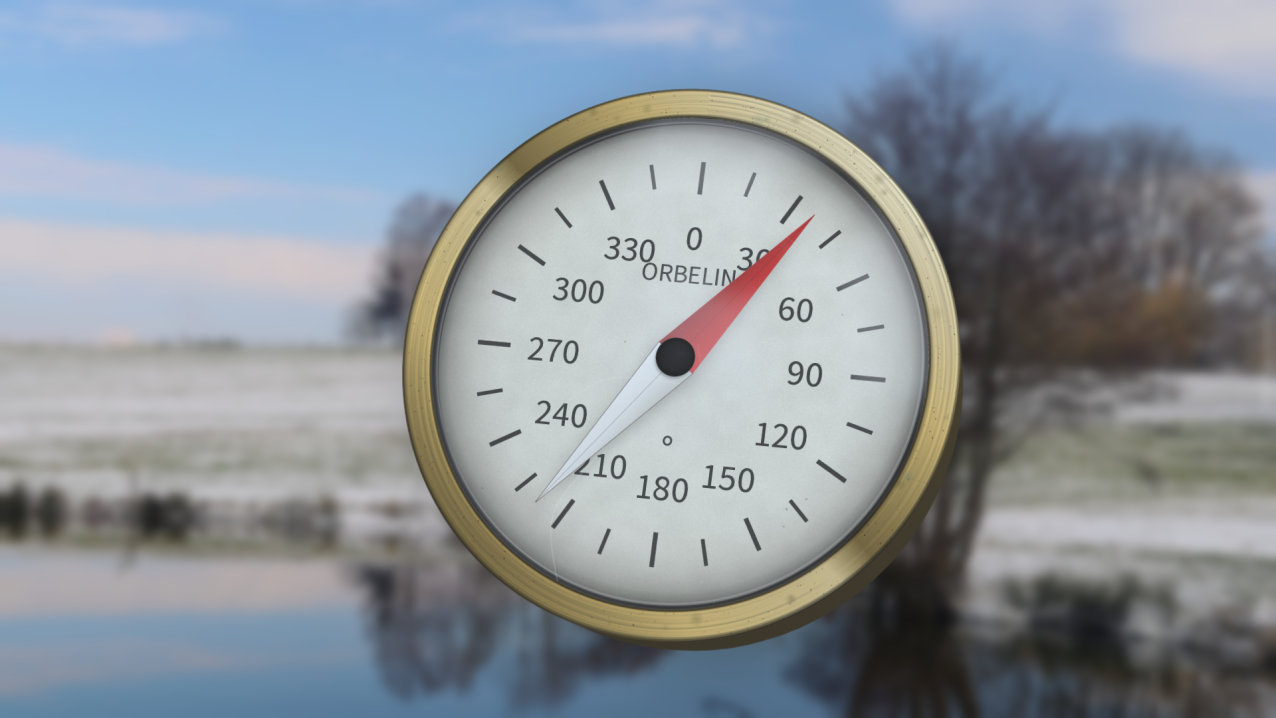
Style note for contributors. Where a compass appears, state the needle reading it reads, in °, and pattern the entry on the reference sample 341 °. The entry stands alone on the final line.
37.5 °
